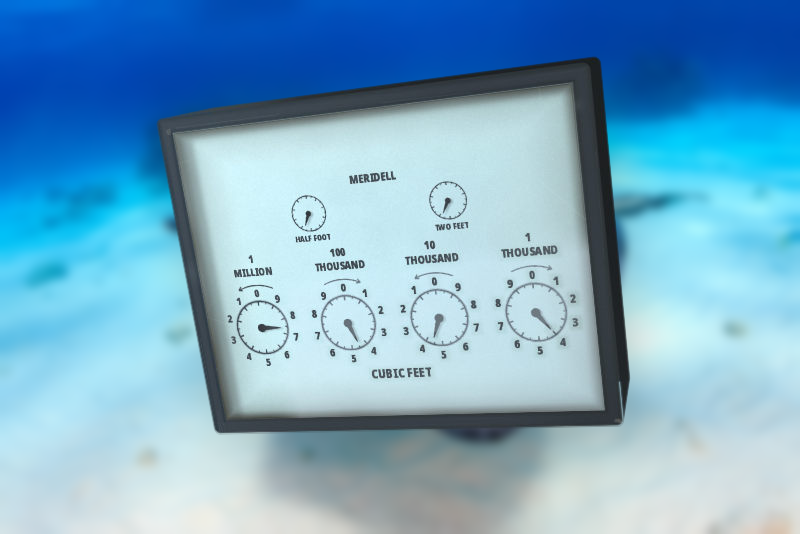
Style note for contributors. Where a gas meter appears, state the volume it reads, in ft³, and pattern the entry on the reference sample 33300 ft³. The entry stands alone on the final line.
744400 ft³
